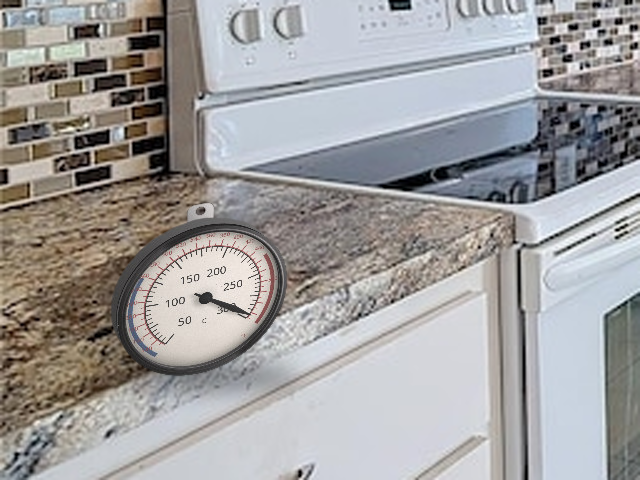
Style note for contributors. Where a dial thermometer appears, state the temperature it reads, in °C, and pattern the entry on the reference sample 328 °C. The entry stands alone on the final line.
295 °C
